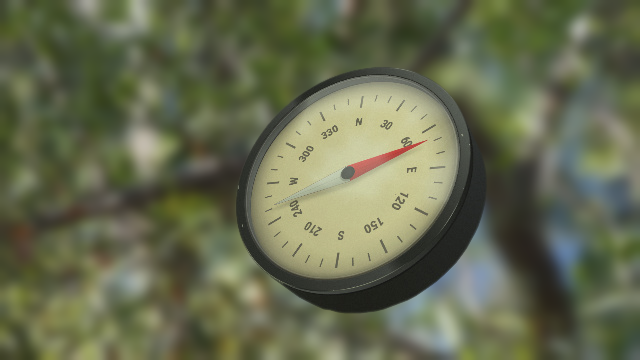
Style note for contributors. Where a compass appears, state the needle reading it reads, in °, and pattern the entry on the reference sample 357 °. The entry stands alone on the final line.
70 °
